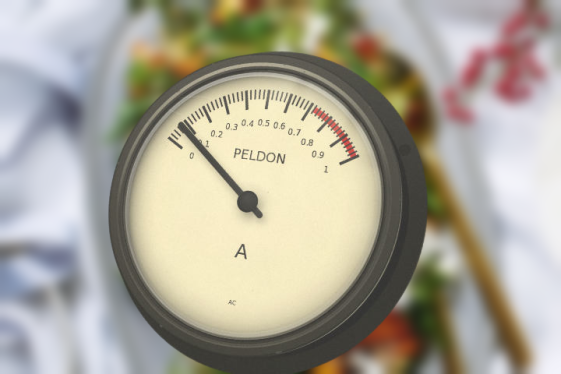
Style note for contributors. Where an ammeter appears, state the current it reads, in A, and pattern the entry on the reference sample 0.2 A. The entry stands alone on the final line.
0.08 A
